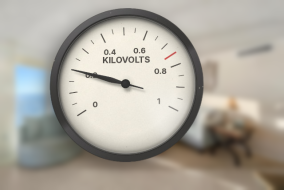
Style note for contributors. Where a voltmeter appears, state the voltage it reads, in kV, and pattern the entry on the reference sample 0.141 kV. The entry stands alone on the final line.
0.2 kV
